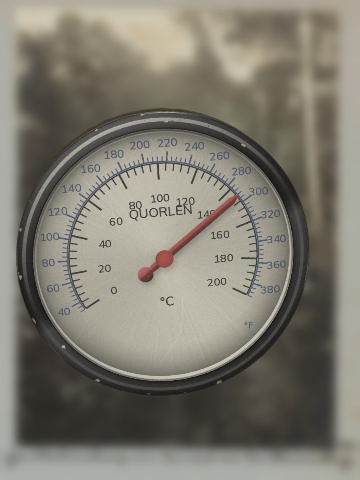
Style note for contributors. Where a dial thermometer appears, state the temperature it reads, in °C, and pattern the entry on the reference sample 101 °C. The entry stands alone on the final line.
144 °C
